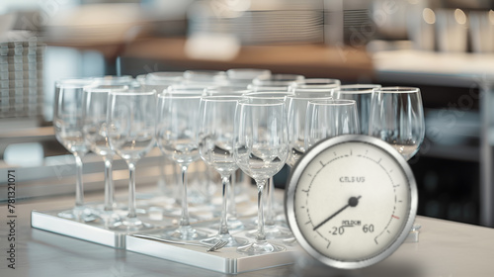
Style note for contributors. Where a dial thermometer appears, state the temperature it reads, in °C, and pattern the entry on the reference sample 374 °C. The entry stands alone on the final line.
-12.5 °C
